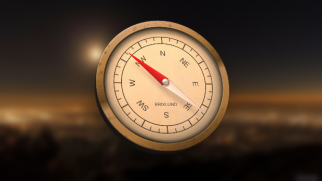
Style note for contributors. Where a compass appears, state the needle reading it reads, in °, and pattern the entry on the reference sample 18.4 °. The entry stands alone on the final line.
310 °
